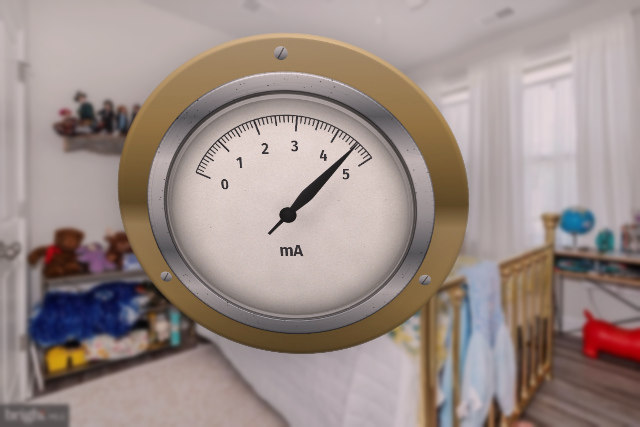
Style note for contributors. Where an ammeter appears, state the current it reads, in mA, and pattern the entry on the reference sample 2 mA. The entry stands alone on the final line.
4.5 mA
